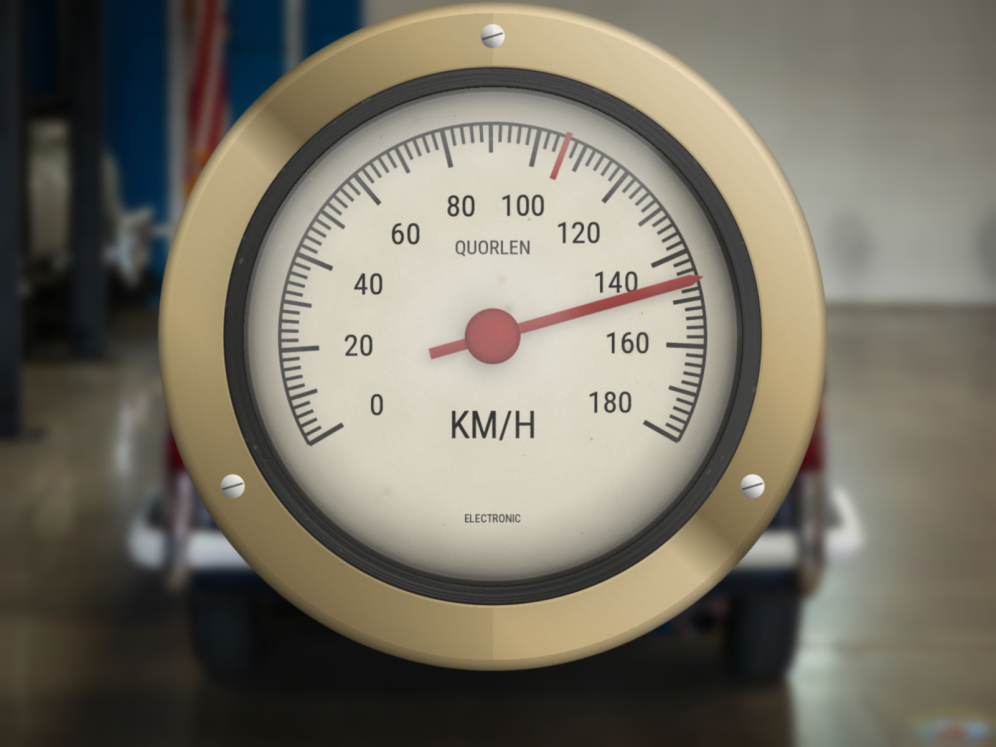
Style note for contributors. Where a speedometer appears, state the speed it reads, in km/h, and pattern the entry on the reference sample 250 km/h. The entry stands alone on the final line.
146 km/h
